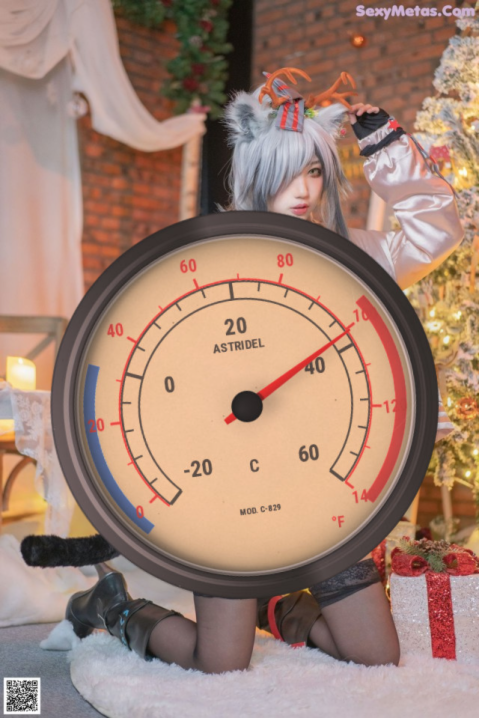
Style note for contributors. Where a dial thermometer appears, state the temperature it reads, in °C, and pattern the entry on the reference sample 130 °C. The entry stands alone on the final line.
38 °C
